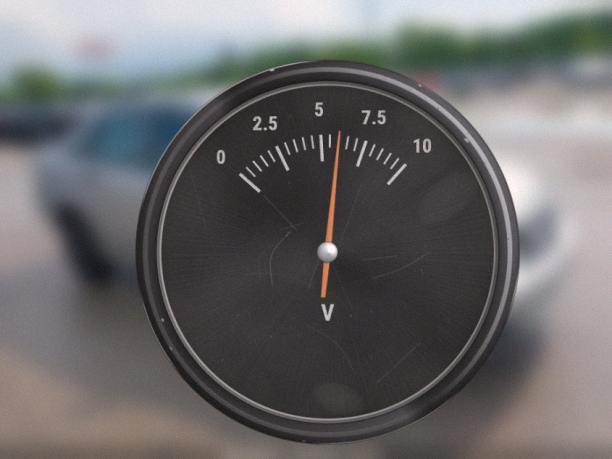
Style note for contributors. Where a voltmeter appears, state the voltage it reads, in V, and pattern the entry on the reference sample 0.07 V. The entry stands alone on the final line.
6 V
